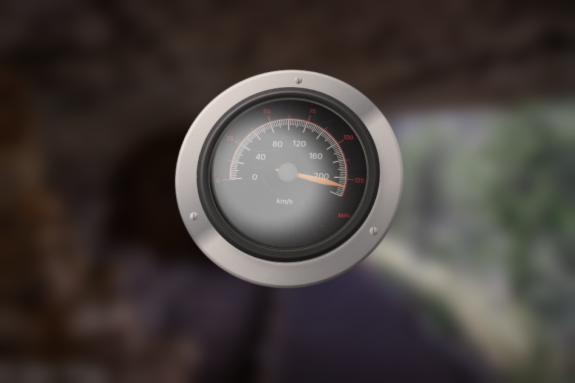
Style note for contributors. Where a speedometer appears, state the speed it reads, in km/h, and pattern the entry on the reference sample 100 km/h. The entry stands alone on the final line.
210 km/h
